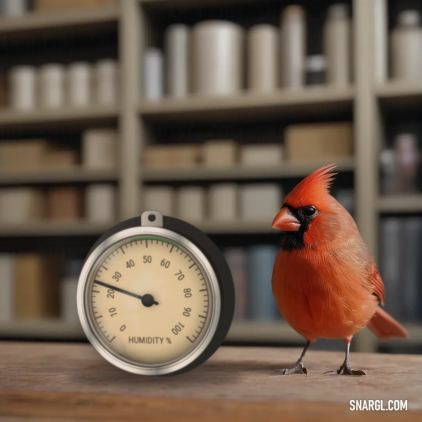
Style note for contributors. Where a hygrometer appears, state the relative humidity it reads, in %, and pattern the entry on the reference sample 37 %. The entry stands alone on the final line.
24 %
